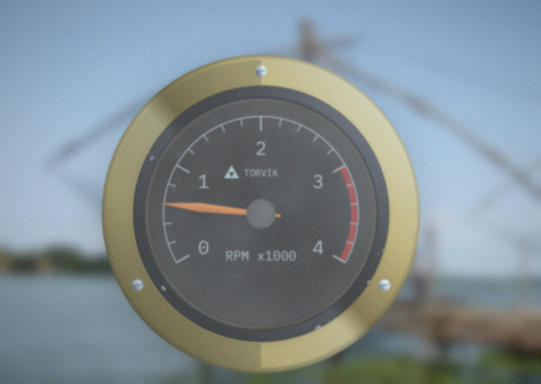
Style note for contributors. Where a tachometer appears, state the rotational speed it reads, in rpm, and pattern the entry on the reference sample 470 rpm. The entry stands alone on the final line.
600 rpm
